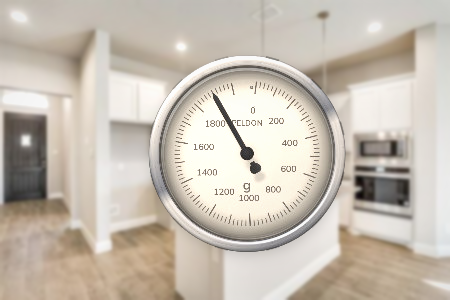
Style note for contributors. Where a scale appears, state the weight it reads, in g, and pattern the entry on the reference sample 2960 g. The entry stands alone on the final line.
1900 g
